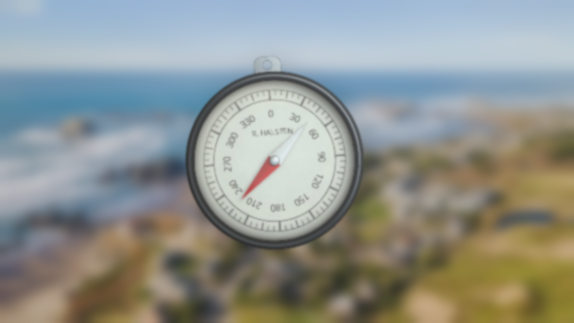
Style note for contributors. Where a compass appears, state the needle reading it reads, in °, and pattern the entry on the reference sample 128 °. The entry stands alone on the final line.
225 °
